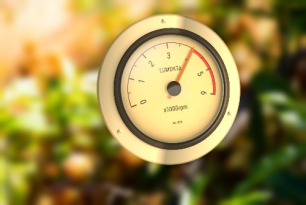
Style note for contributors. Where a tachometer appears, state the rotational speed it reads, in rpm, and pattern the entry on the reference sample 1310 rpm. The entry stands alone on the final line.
4000 rpm
